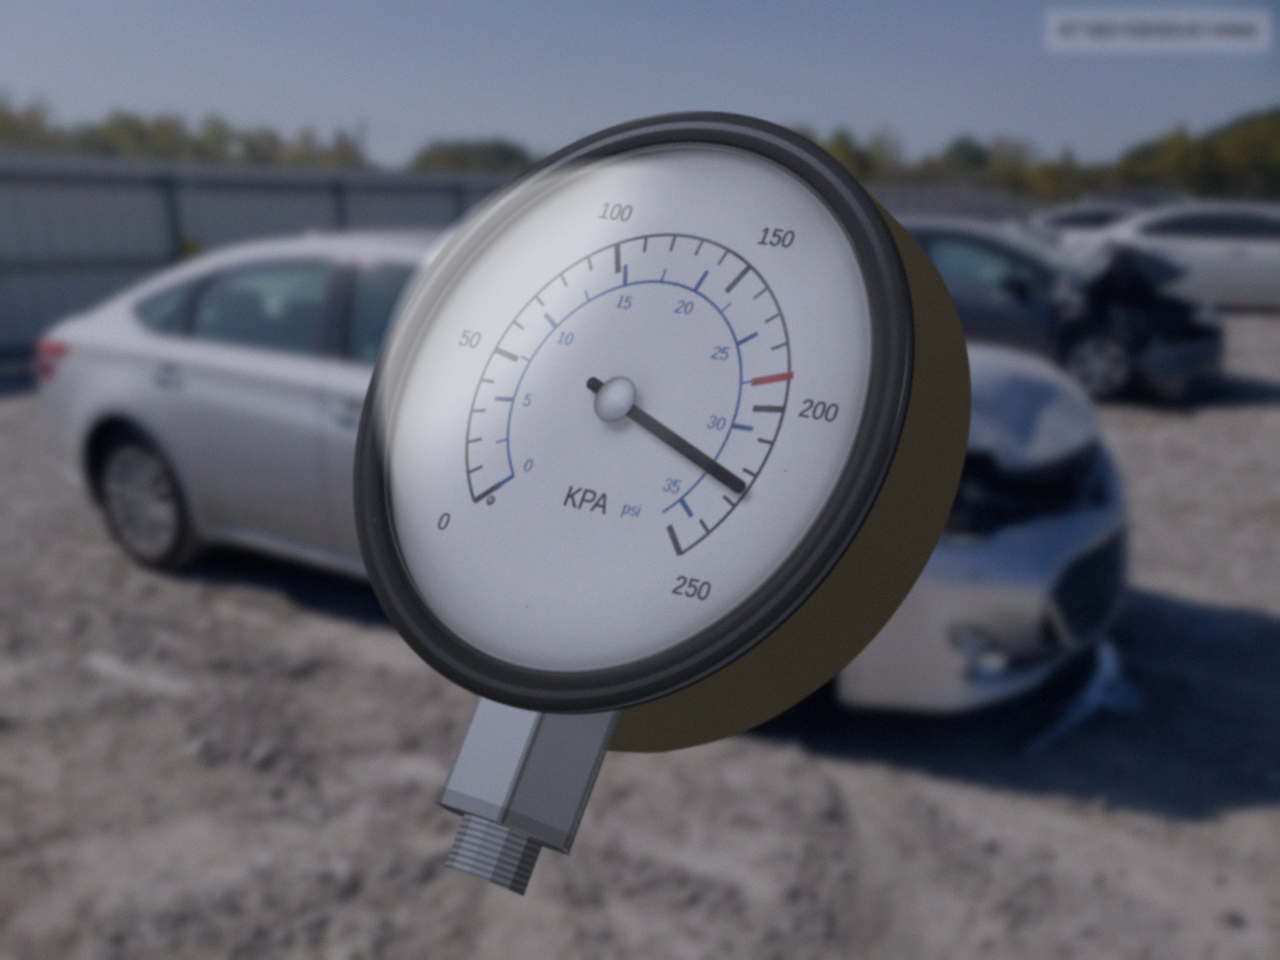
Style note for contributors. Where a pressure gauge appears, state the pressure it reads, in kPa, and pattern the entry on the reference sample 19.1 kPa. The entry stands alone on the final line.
225 kPa
